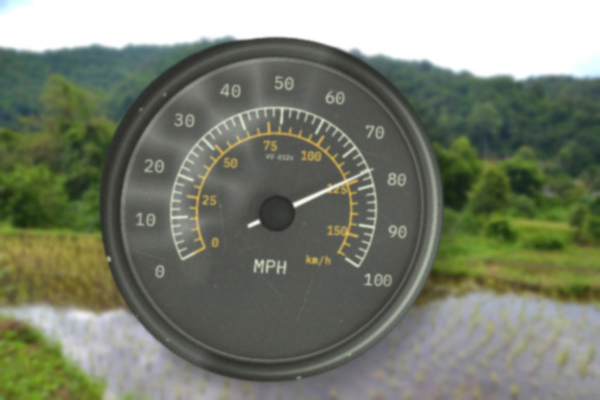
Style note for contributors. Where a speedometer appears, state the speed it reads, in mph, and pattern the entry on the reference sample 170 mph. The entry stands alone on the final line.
76 mph
